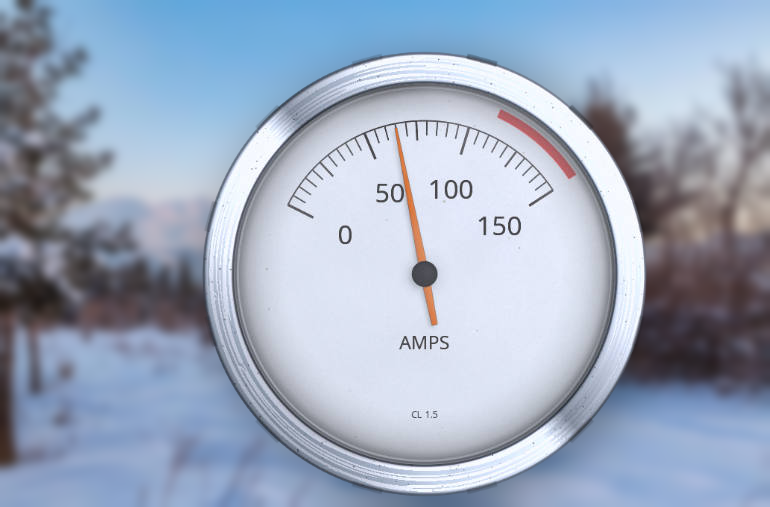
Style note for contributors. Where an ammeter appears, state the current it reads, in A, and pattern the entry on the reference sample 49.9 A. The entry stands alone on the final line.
65 A
